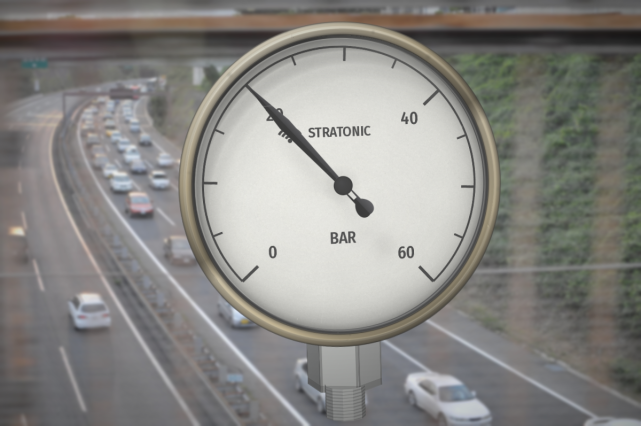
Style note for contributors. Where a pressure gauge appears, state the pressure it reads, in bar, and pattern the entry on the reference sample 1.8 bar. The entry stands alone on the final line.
20 bar
